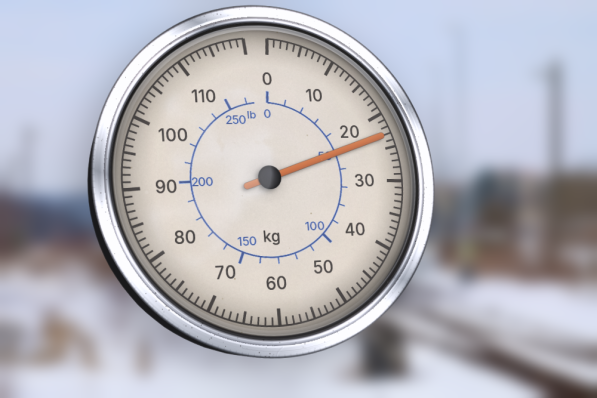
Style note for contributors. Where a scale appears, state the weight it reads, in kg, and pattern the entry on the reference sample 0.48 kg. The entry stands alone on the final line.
23 kg
